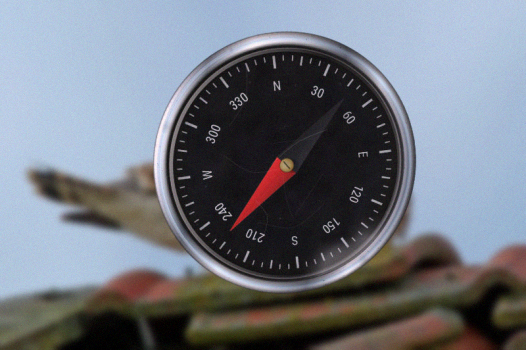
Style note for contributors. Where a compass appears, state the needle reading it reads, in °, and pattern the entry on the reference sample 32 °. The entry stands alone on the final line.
227.5 °
